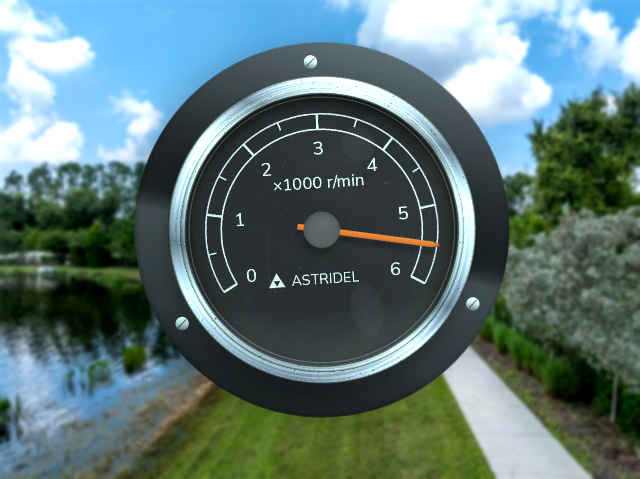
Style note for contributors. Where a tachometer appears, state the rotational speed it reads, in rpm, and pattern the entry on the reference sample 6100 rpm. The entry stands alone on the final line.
5500 rpm
